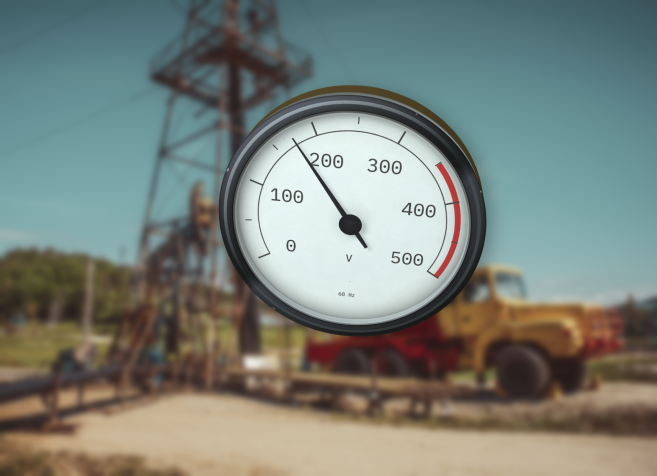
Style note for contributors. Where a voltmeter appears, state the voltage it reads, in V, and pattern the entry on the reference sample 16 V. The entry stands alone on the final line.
175 V
